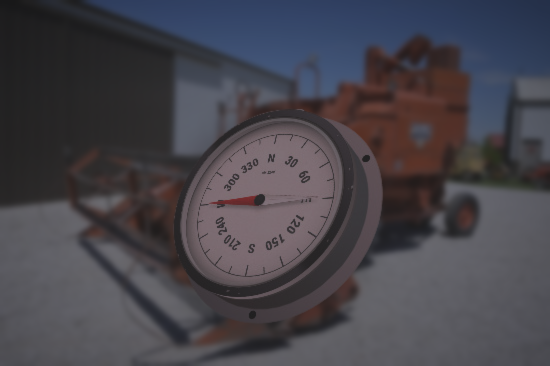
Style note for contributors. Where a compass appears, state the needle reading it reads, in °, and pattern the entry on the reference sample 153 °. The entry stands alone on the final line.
270 °
